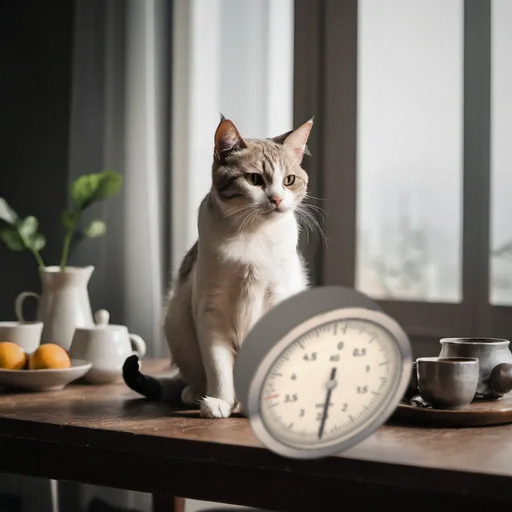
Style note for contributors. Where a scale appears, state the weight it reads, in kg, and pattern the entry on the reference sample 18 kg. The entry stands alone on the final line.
2.5 kg
